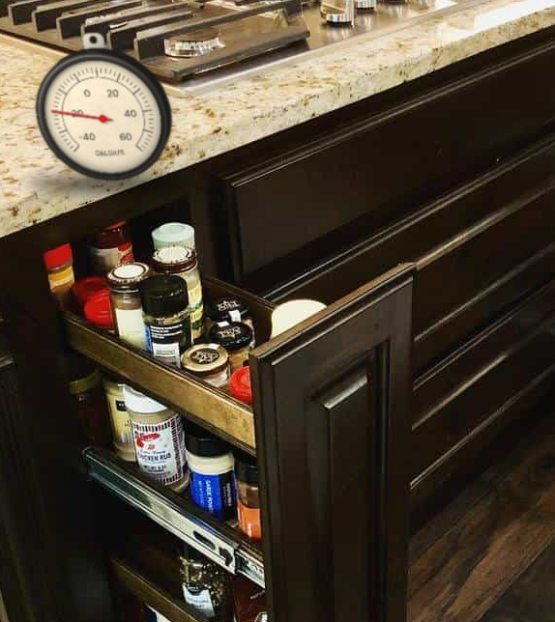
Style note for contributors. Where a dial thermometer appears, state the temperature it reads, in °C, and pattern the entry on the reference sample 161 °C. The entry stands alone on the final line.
-20 °C
